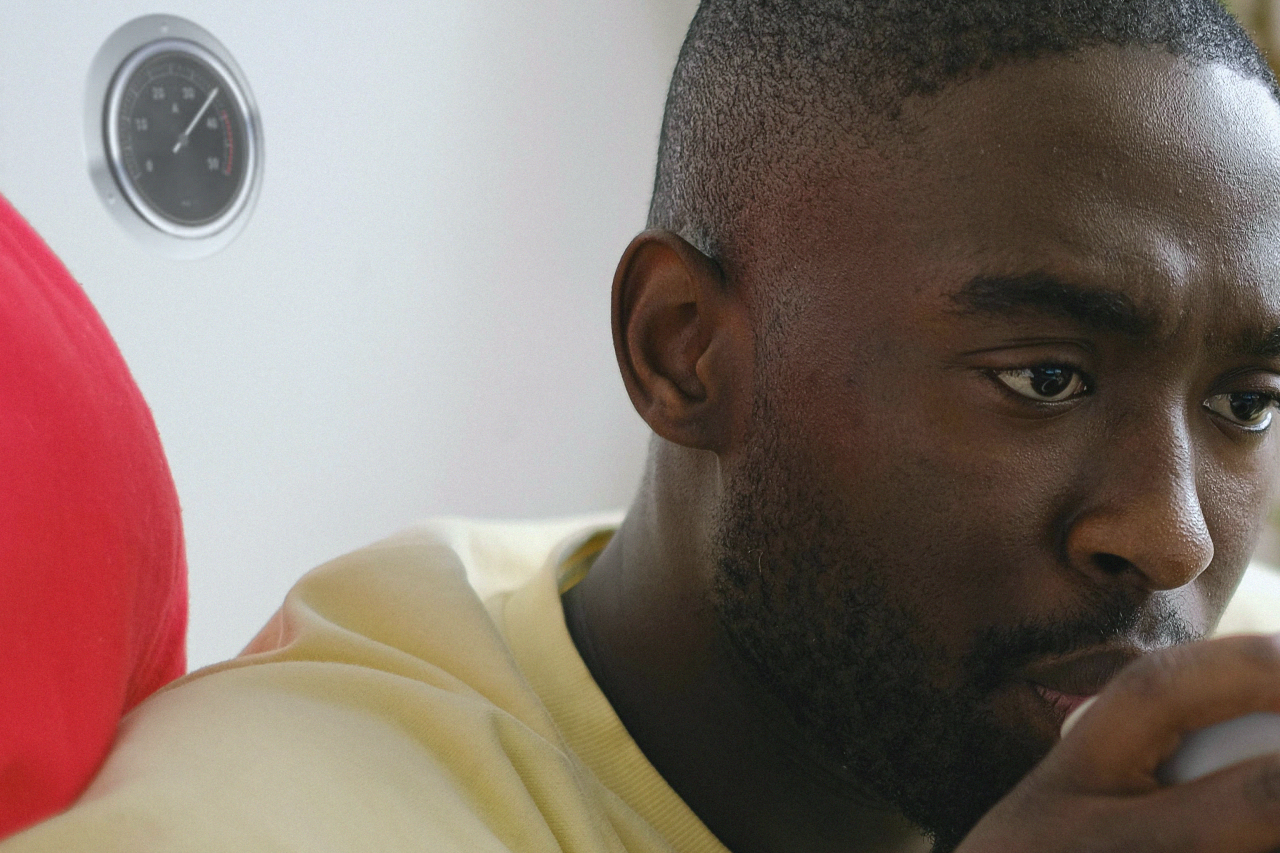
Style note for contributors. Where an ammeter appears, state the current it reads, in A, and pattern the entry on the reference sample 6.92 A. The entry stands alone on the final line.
35 A
